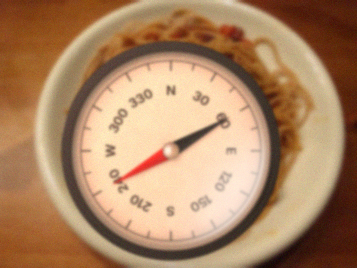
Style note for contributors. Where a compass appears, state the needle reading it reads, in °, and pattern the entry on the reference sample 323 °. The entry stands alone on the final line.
240 °
